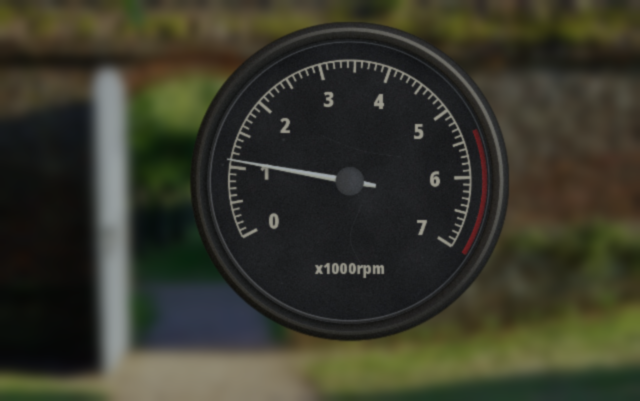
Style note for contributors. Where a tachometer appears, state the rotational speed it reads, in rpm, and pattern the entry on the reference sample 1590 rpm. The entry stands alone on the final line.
1100 rpm
